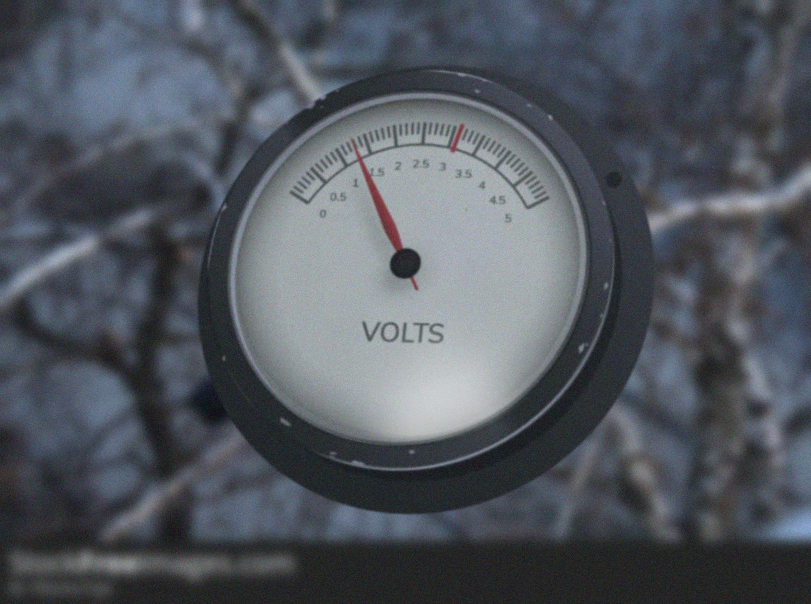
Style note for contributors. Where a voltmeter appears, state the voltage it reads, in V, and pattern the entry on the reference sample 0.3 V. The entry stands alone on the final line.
1.3 V
